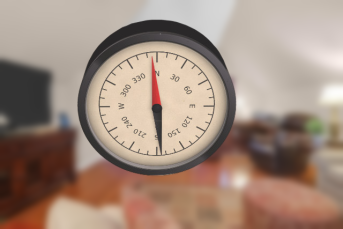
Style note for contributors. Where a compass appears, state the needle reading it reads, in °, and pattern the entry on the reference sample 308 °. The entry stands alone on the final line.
355 °
